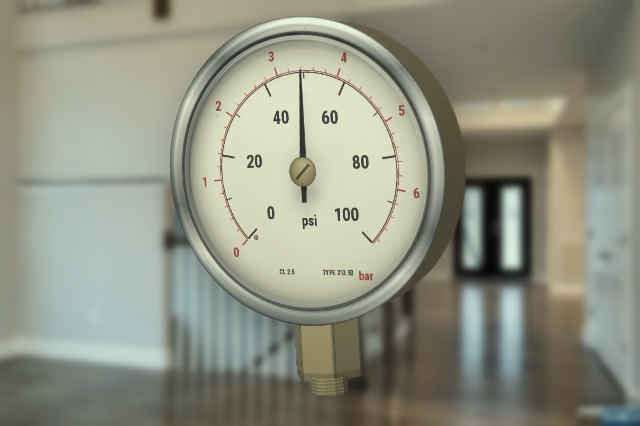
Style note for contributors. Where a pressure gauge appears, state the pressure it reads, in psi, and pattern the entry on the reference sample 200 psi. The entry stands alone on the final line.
50 psi
